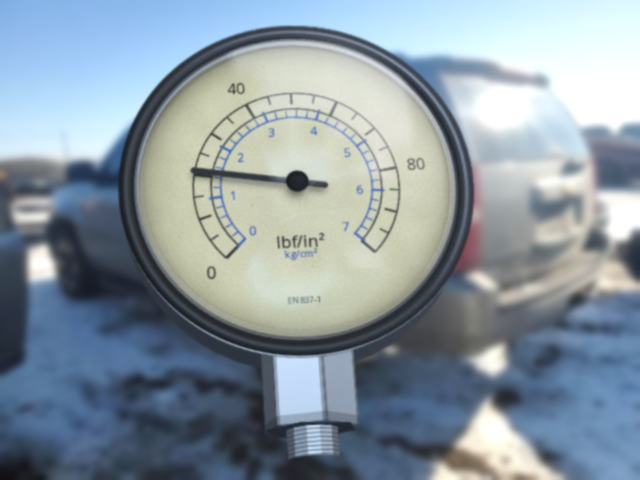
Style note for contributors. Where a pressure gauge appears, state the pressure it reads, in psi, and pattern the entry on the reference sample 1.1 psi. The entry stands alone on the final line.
20 psi
